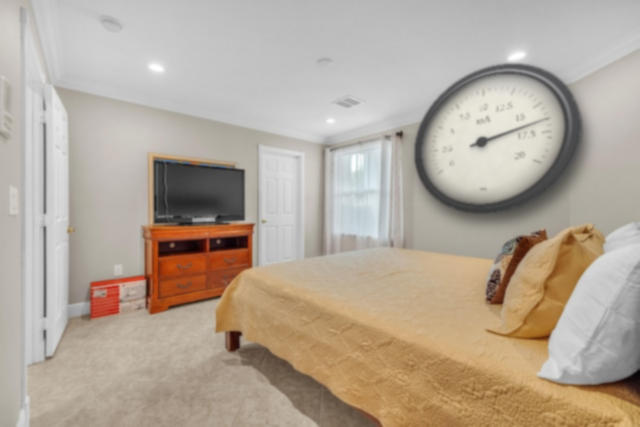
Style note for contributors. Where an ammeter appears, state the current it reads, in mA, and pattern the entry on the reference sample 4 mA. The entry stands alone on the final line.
16.5 mA
